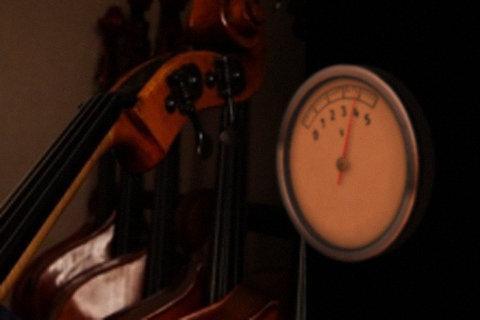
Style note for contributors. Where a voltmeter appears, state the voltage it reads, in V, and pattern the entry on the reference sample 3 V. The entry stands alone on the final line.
4 V
